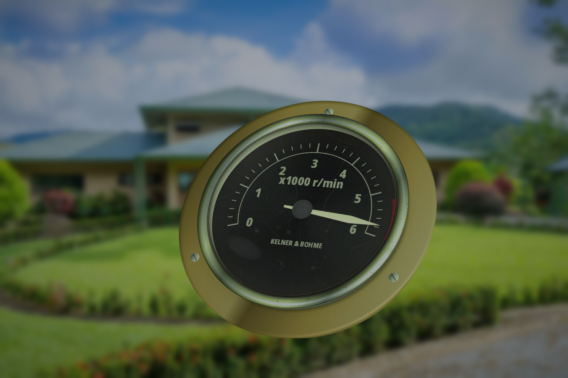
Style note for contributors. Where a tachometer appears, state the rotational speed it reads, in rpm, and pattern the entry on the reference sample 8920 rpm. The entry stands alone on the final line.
5800 rpm
